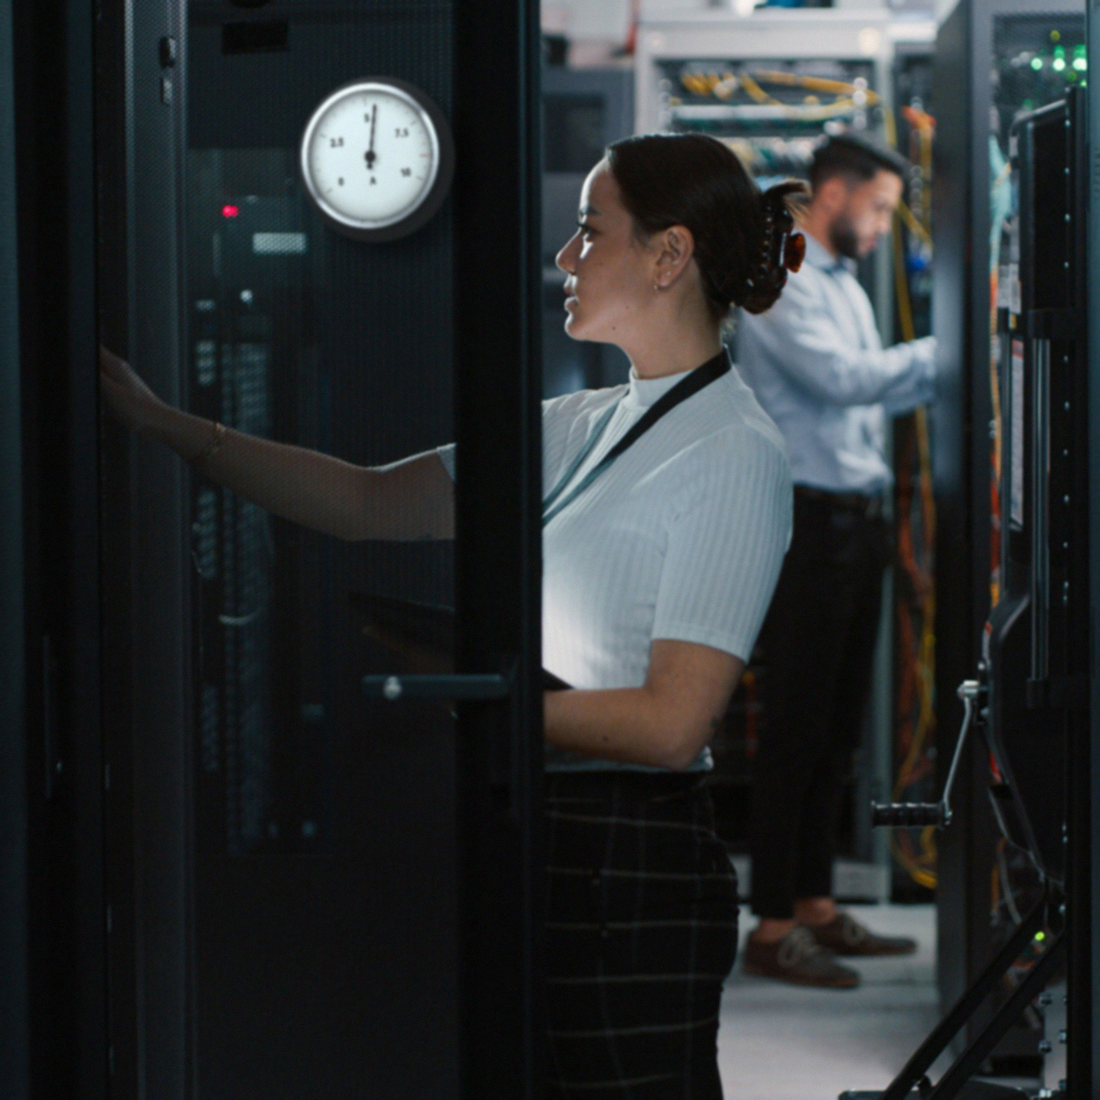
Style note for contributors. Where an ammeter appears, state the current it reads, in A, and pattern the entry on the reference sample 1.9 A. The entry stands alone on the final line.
5.5 A
